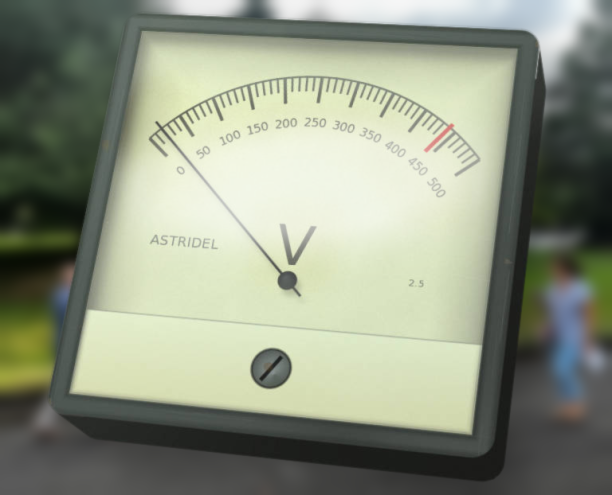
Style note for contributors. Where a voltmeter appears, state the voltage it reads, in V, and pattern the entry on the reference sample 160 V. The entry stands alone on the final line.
20 V
